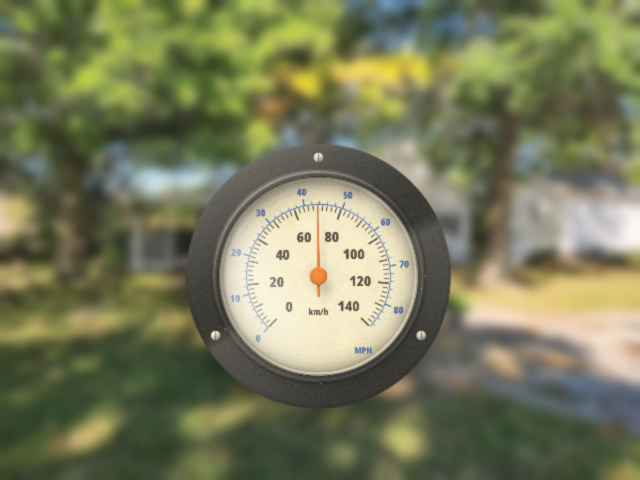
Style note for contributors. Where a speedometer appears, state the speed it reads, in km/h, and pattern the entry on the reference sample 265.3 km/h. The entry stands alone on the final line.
70 km/h
